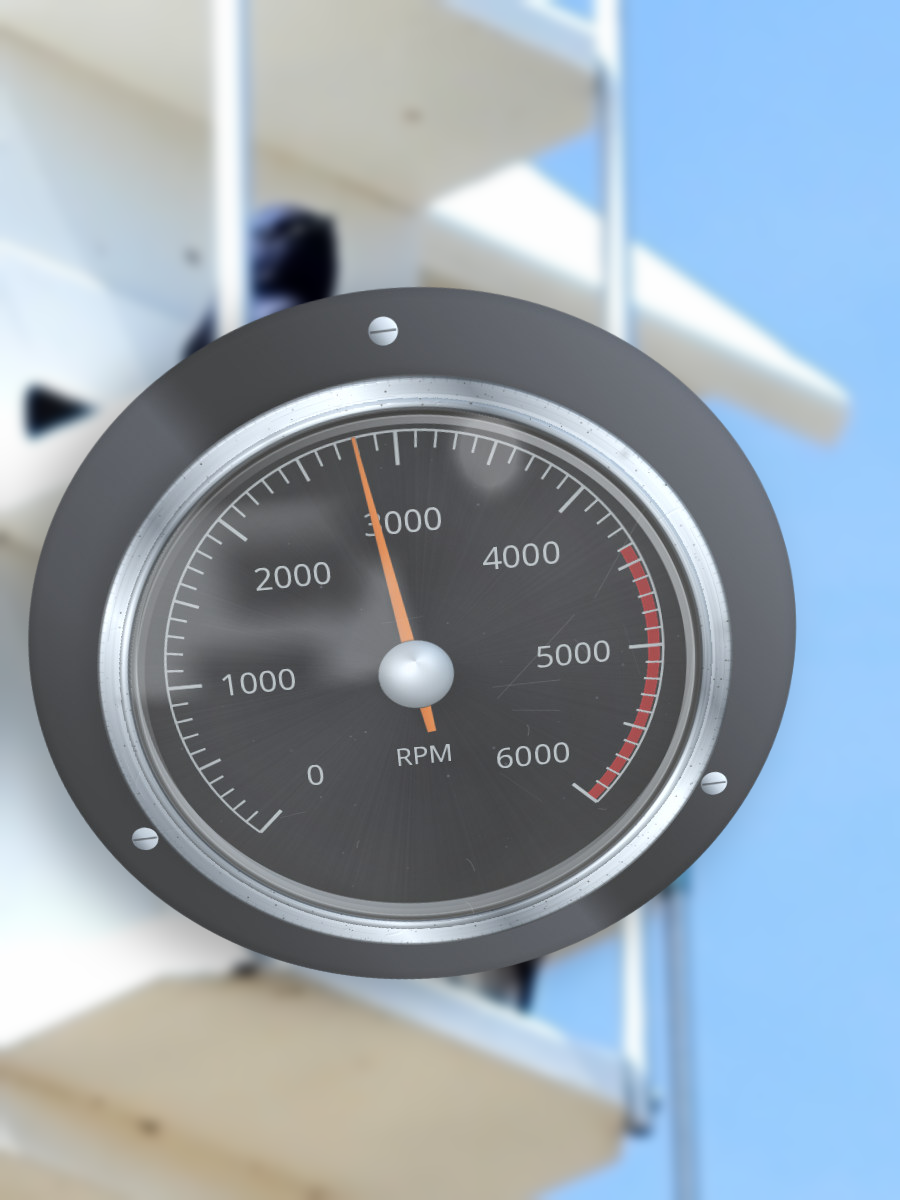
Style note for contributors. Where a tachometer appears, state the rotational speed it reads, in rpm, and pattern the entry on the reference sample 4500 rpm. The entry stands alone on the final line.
2800 rpm
